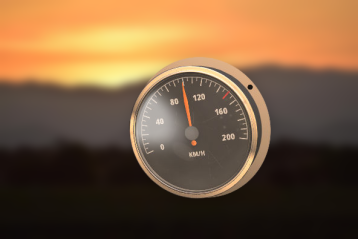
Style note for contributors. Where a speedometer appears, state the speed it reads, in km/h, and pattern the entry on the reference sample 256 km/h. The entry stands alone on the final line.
100 km/h
